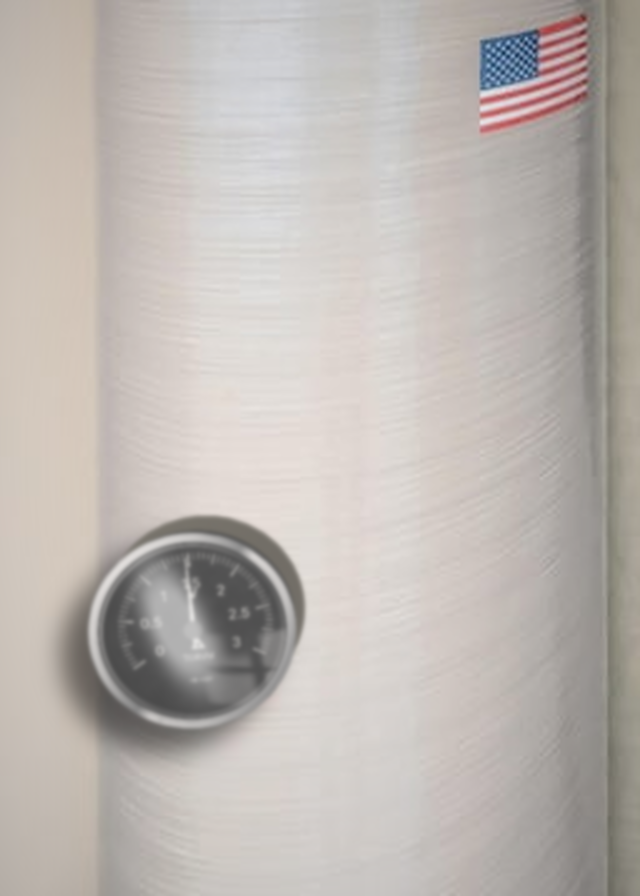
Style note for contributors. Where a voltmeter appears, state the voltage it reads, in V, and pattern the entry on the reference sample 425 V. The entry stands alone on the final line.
1.5 V
